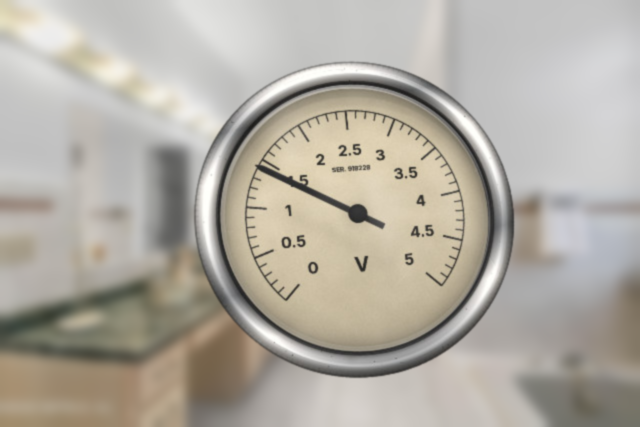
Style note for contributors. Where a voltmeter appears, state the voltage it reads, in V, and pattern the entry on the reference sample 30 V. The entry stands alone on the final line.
1.4 V
